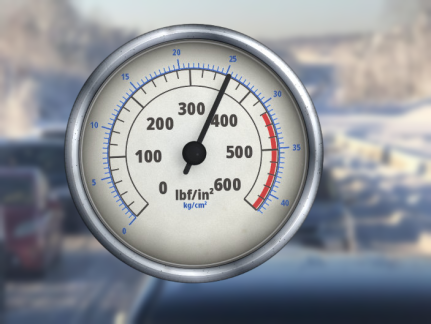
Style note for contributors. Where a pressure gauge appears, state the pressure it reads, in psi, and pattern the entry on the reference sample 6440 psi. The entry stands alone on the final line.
360 psi
